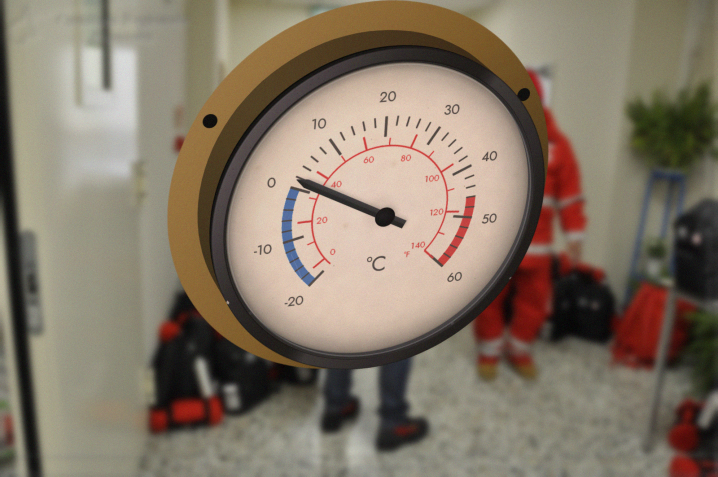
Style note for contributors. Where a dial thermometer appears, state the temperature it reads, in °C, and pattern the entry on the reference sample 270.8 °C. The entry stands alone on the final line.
2 °C
